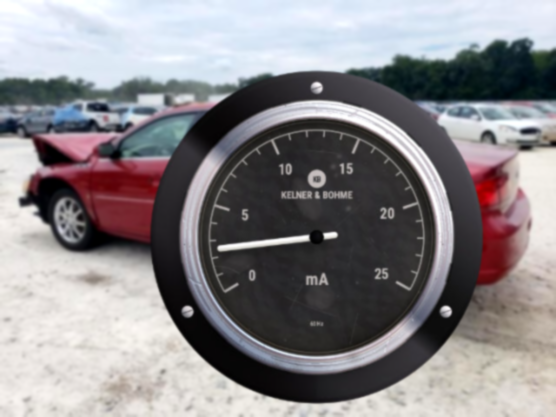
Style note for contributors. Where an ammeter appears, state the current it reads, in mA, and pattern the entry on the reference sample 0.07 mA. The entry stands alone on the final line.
2.5 mA
